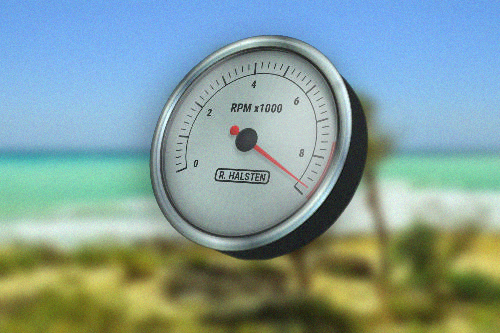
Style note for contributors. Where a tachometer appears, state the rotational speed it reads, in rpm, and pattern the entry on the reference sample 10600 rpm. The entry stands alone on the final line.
8800 rpm
